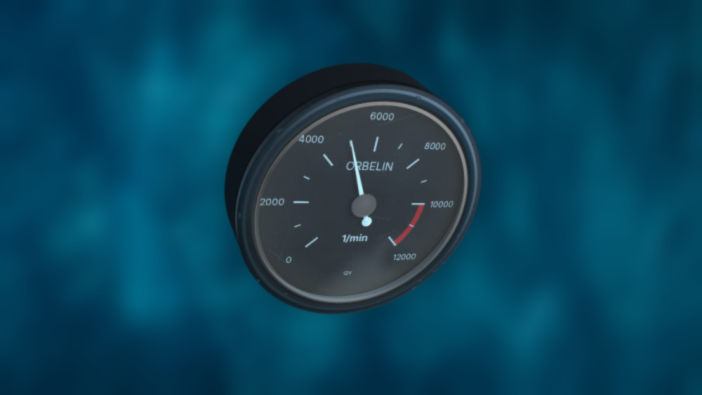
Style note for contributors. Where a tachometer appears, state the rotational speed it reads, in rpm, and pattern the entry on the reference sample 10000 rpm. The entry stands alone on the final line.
5000 rpm
